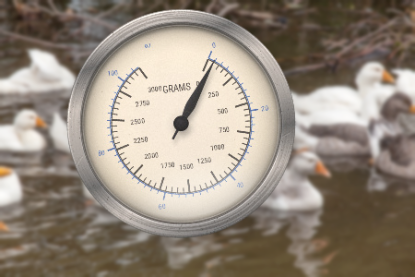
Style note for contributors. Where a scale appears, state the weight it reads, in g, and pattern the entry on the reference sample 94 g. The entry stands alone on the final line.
50 g
